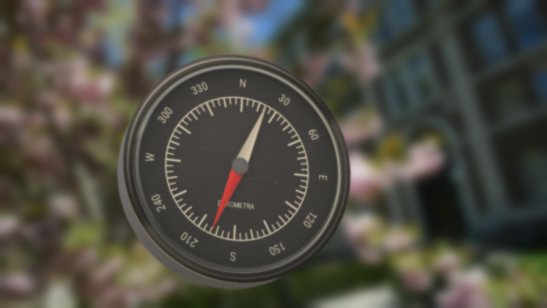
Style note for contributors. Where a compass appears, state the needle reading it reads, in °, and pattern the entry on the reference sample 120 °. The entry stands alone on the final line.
200 °
